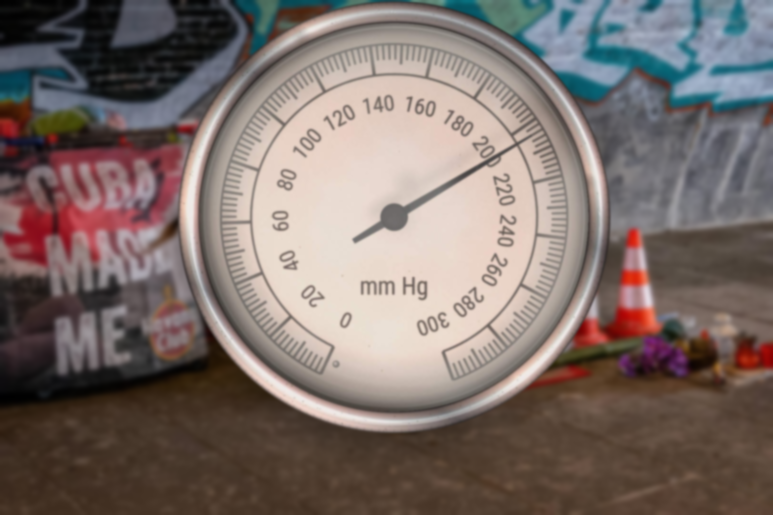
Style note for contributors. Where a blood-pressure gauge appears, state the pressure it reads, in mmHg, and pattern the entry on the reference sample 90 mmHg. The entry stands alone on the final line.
204 mmHg
